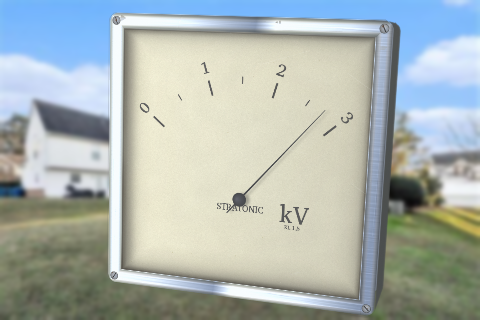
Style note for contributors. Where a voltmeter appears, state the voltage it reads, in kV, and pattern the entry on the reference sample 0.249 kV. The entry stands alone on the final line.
2.75 kV
